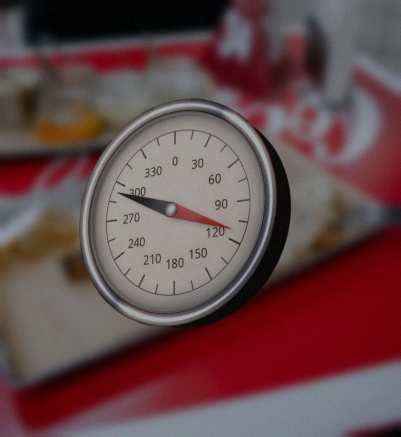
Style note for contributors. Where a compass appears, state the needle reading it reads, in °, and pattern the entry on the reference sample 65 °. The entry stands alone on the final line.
112.5 °
